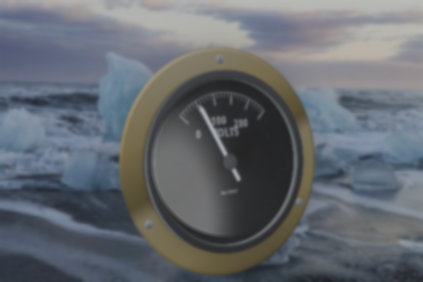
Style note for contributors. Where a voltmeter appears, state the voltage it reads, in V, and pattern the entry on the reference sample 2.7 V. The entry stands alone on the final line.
50 V
